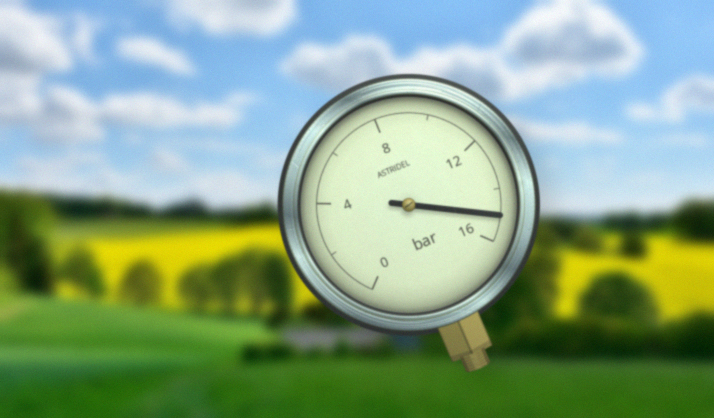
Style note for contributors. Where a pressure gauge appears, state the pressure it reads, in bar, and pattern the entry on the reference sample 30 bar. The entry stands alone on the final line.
15 bar
